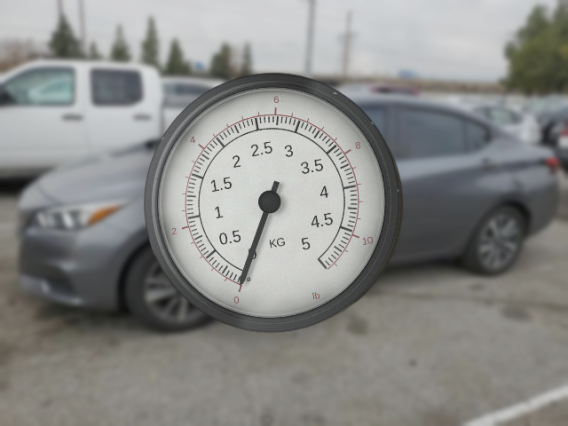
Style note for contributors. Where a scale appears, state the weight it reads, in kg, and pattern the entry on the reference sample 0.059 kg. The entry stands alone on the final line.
0 kg
